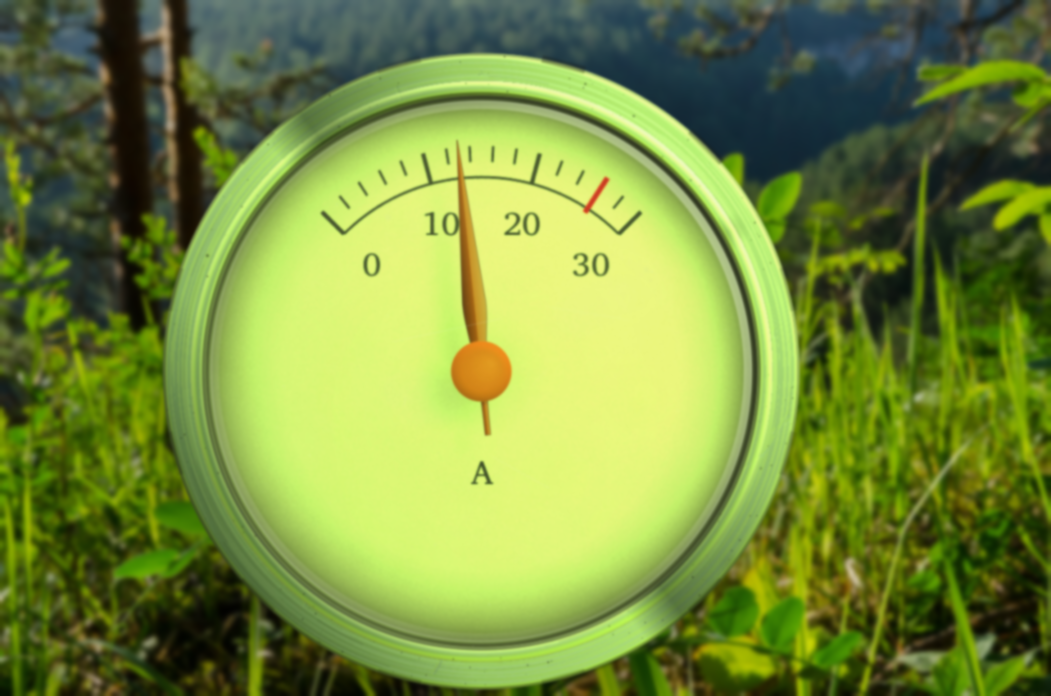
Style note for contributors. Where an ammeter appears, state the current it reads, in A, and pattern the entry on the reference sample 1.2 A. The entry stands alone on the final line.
13 A
